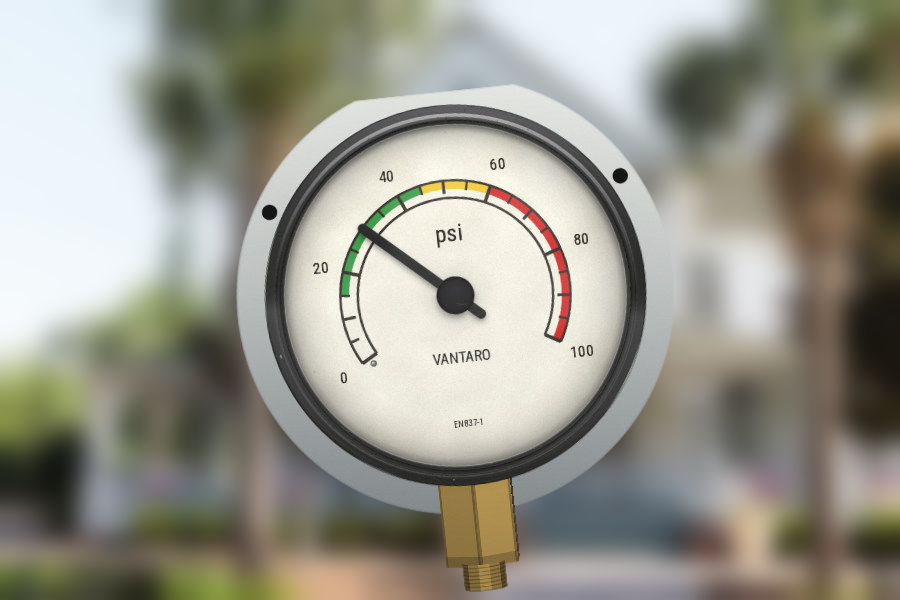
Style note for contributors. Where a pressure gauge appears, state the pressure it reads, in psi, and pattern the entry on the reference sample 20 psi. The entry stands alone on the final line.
30 psi
